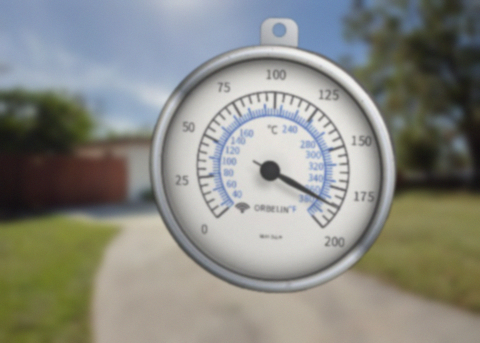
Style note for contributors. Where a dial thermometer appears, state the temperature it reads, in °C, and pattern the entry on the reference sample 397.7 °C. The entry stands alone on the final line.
185 °C
